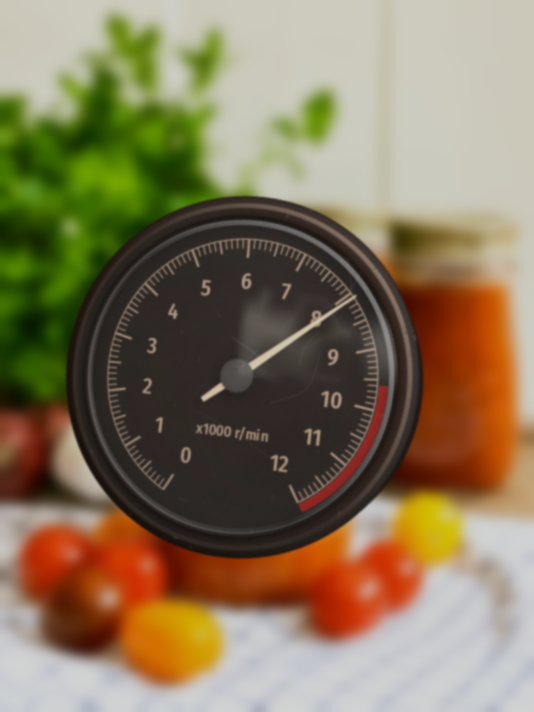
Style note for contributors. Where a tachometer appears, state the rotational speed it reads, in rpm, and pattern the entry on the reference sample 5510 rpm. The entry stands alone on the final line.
8100 rpm
